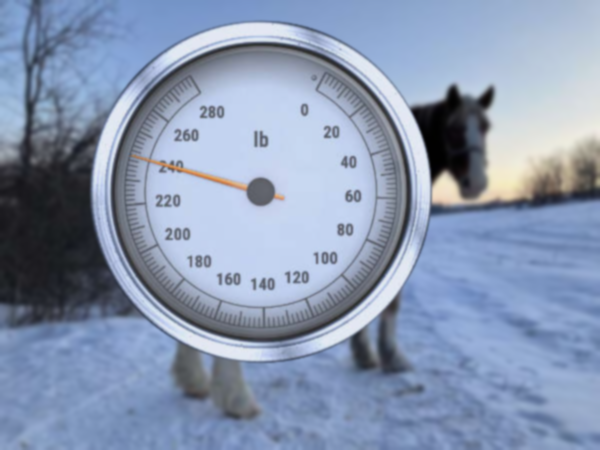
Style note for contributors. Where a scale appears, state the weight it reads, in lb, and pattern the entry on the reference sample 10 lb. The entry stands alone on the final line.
240 lb
